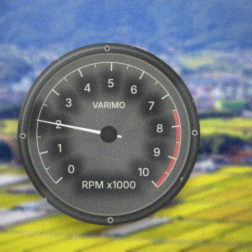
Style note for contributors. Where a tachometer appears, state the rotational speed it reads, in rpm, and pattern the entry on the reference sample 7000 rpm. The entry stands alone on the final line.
2000 rpm
